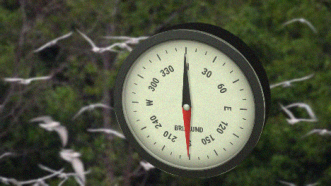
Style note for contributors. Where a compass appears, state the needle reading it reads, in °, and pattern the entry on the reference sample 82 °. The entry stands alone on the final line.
180 °
